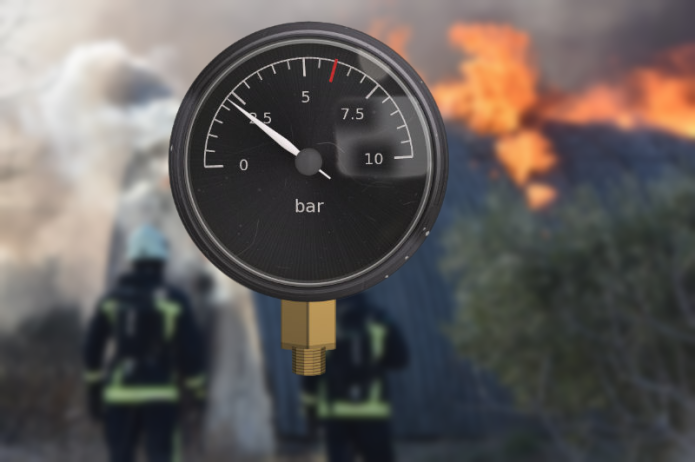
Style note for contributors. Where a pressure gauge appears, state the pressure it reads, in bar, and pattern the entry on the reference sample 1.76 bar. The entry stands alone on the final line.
2.25 bar
